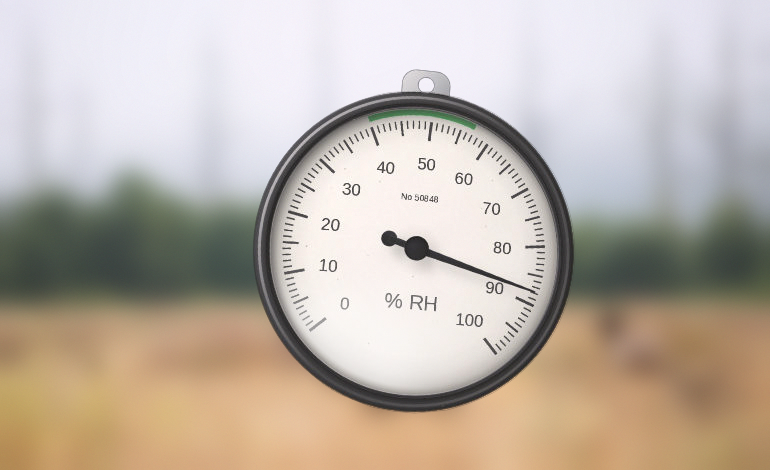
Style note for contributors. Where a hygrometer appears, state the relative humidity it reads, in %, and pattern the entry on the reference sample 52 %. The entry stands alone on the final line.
88 %
